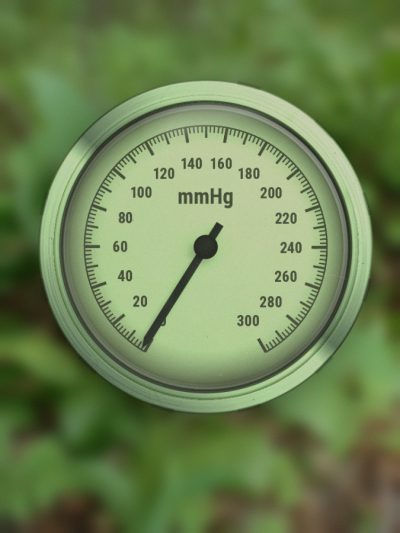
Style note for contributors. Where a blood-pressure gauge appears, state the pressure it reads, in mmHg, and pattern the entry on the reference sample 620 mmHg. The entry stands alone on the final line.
2 mmHg
